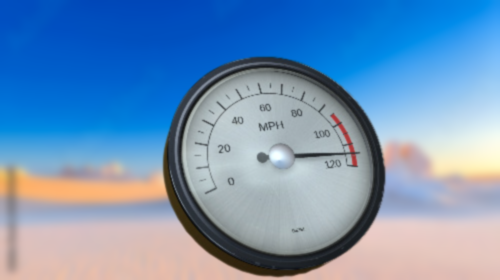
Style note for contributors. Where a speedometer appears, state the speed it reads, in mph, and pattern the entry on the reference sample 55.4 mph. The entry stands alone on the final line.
115 mph
